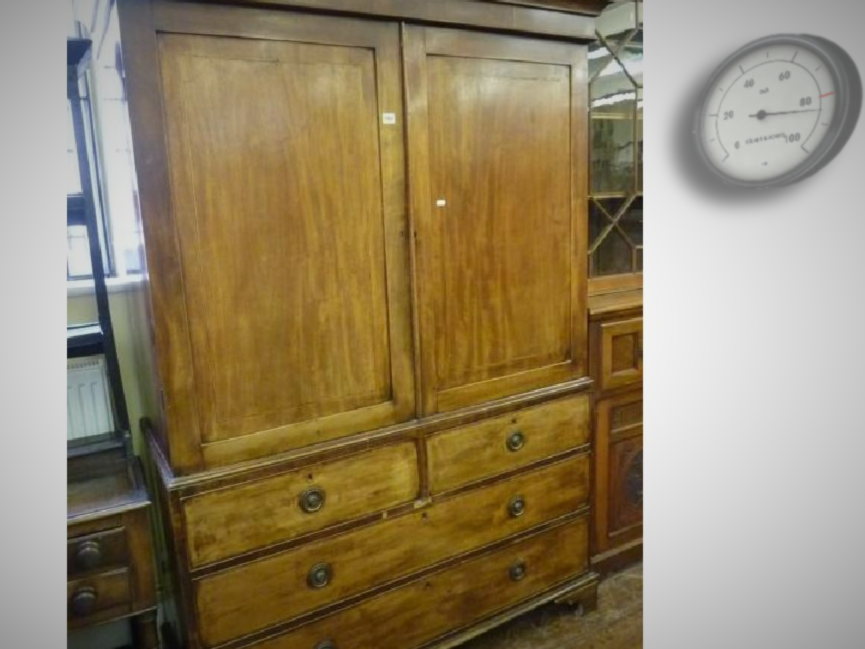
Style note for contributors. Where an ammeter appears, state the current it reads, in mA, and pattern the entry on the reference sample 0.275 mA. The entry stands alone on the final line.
85 mA
